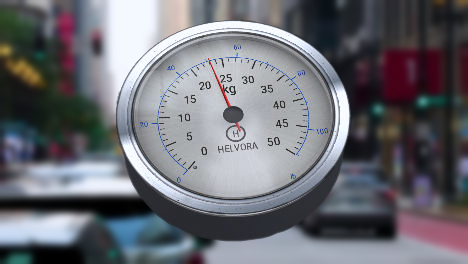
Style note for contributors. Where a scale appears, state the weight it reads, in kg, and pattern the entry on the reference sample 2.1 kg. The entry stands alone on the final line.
23 kg
